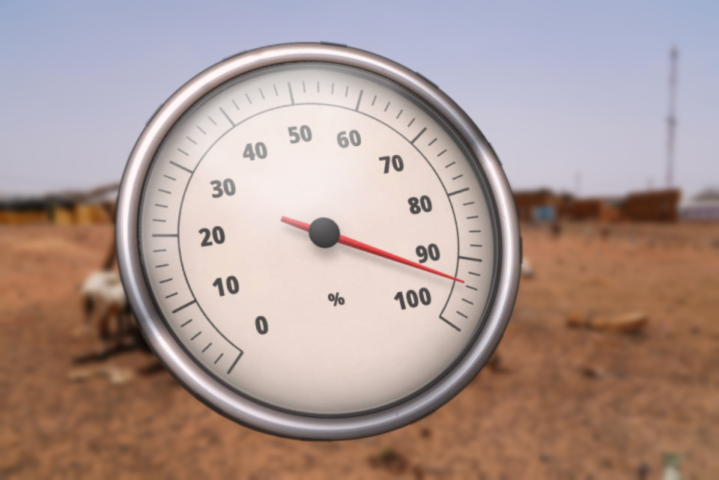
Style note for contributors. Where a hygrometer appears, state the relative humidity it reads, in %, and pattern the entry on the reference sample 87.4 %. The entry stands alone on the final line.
94 %
